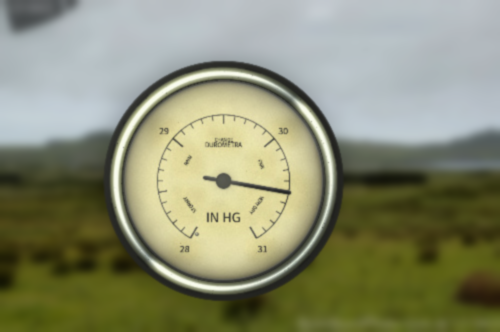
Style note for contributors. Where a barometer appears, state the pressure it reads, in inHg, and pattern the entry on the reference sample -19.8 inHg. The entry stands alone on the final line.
30.5 inHg
